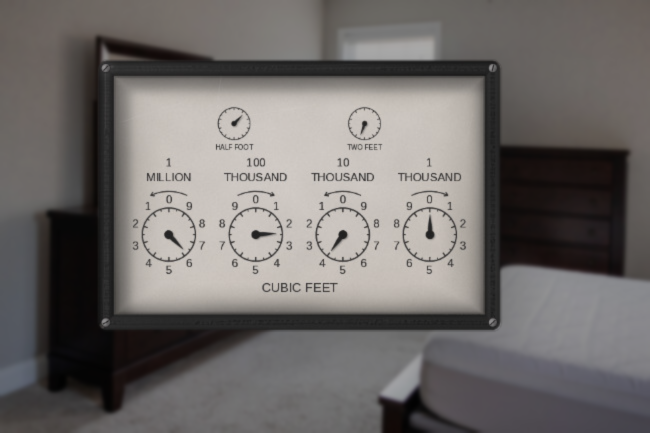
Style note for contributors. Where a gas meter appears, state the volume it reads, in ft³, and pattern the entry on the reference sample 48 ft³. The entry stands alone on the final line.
624000 ft³
